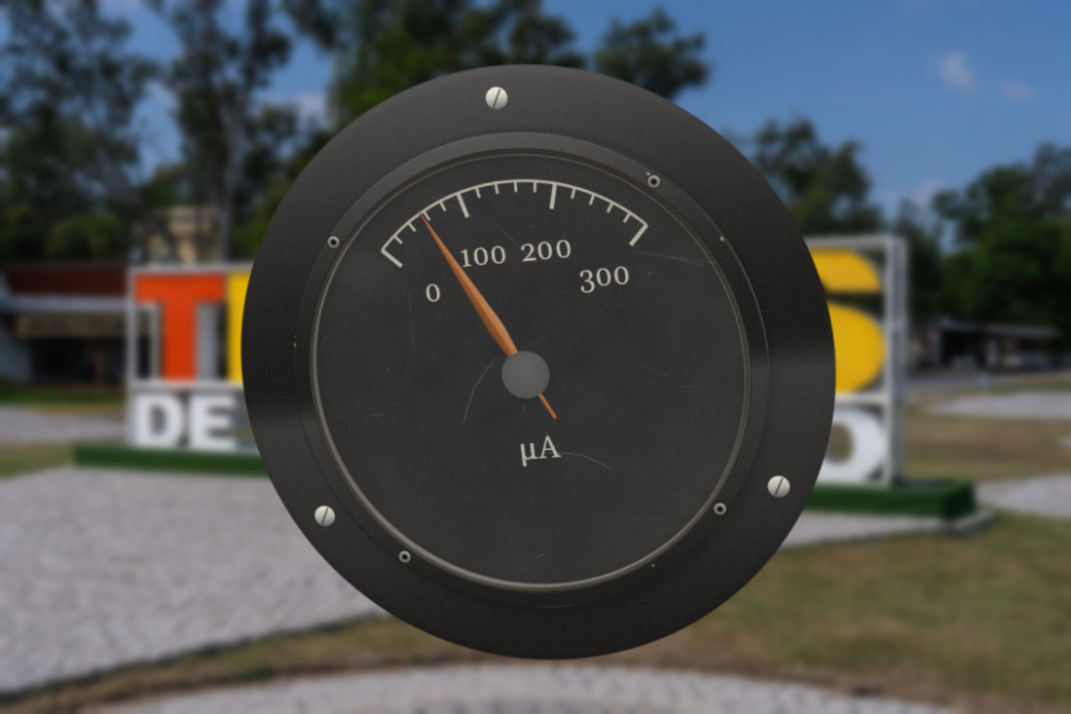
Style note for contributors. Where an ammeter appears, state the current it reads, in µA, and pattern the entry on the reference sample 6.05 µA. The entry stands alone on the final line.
60 µA
